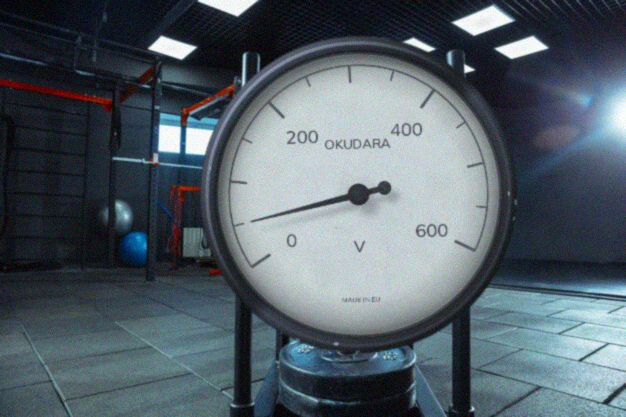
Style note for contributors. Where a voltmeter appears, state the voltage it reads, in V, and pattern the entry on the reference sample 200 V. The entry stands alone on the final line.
50 V
